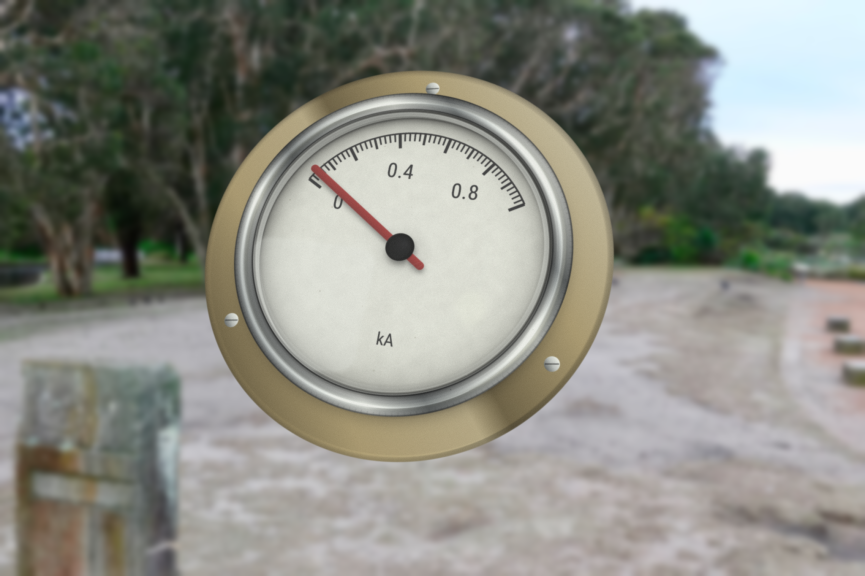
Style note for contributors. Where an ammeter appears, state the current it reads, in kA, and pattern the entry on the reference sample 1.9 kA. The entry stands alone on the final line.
0.04 kA
